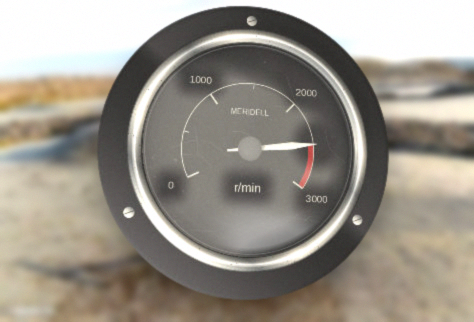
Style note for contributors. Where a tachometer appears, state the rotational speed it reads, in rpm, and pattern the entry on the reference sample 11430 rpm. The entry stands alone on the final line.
2500 rpm
